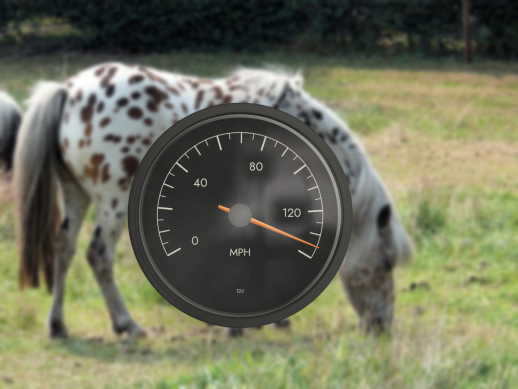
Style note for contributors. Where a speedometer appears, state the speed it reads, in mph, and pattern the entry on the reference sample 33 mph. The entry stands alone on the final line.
135 mph
